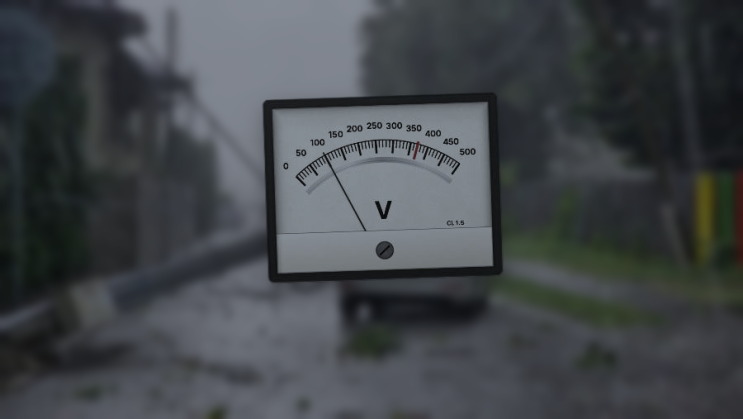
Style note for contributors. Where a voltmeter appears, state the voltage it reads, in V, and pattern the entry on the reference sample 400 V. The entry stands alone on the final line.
100 V
